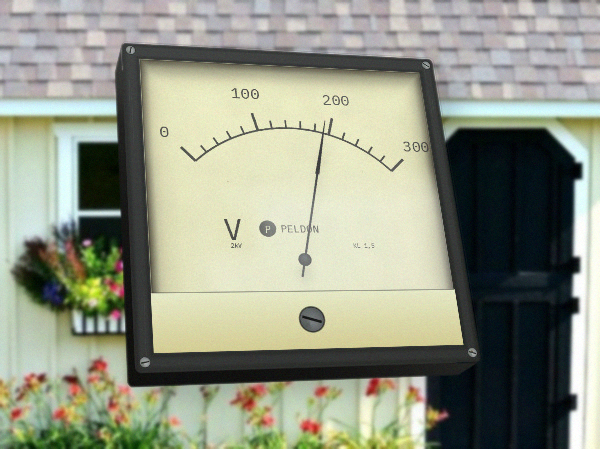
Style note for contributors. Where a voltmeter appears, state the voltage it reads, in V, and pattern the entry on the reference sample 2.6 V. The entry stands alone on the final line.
190 V
